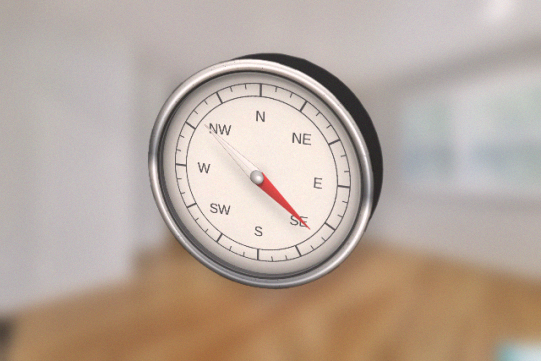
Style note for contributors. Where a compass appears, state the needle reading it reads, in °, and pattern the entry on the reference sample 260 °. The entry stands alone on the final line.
130 °
